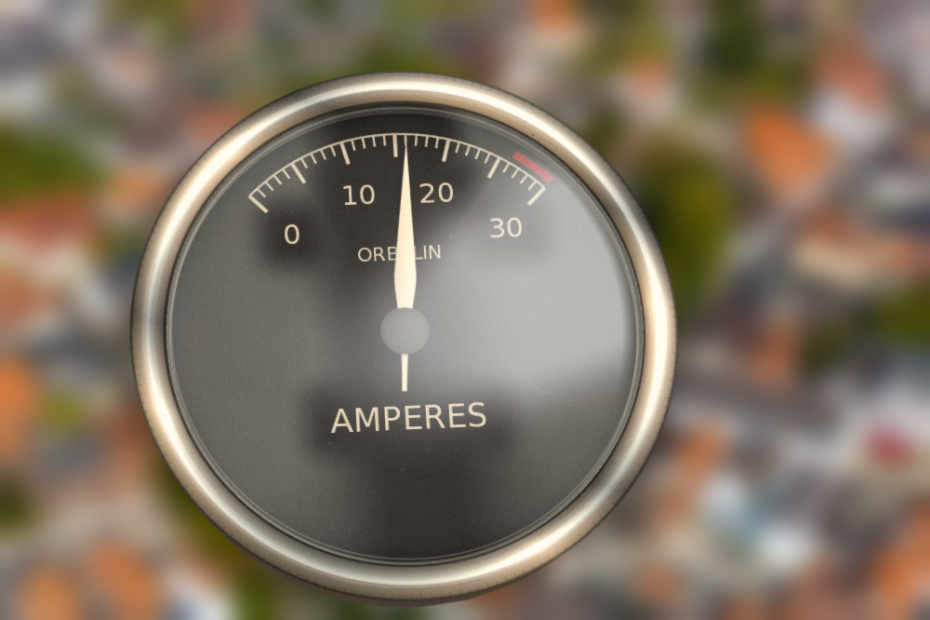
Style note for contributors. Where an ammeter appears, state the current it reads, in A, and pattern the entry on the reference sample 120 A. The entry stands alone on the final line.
16 A
